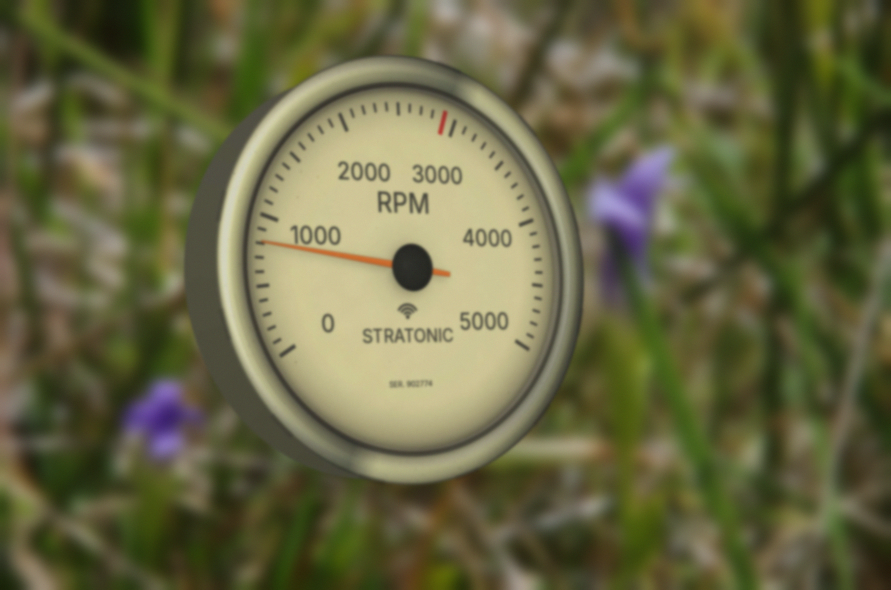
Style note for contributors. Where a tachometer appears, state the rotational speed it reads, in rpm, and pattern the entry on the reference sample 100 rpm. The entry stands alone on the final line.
800 rpm
